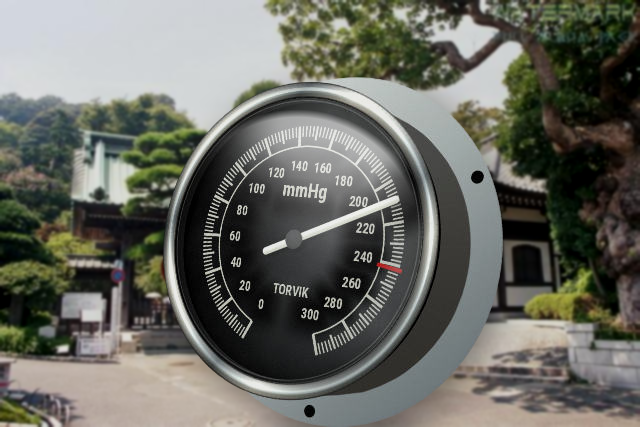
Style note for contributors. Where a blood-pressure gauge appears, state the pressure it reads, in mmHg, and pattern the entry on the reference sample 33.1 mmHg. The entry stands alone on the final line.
210 mmHg
